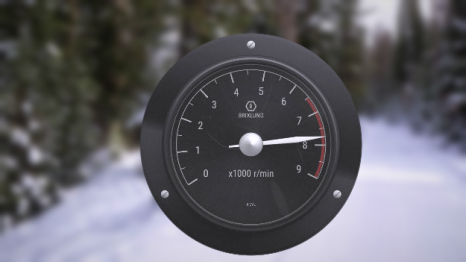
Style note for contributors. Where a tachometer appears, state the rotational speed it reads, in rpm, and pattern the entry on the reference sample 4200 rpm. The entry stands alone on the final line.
7750 rpm
